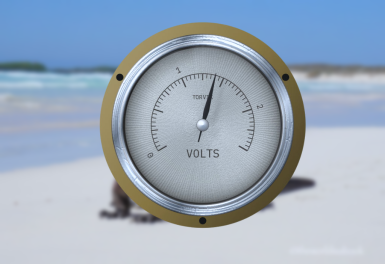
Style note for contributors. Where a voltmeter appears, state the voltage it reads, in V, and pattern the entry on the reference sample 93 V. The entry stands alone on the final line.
1.4 V
